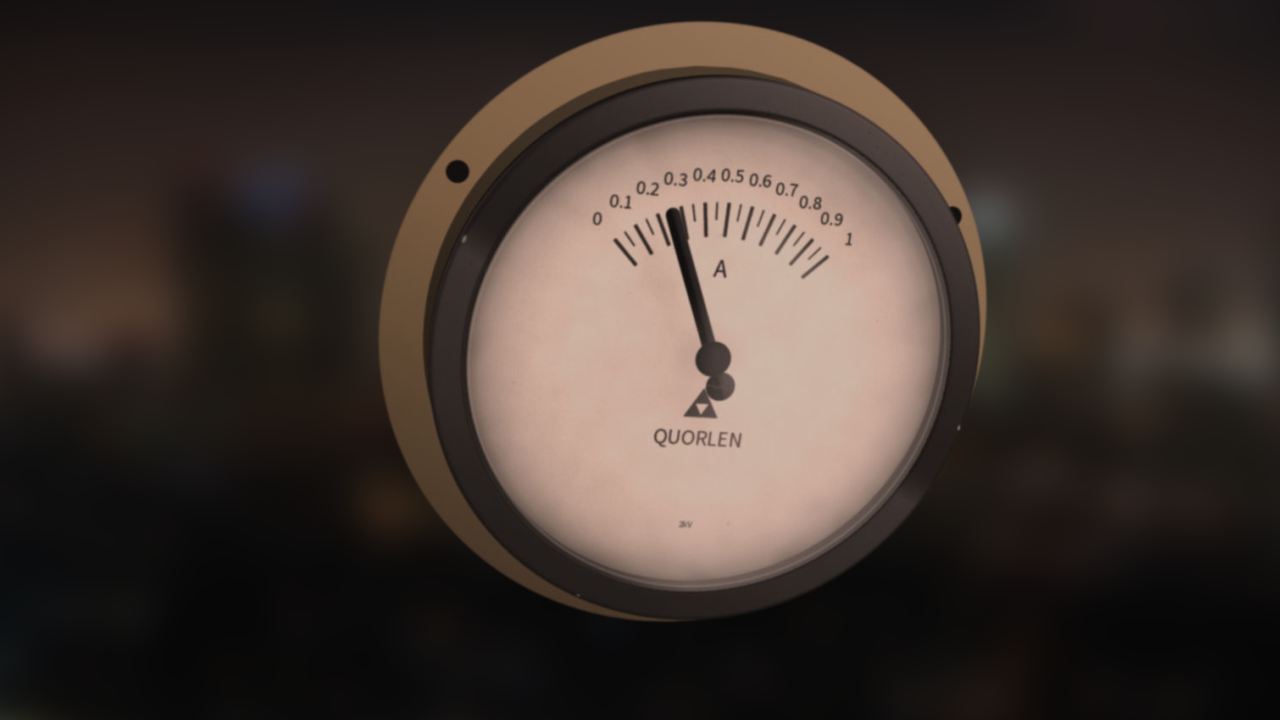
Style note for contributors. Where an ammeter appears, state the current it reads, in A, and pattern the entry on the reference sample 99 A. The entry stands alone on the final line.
0.25 A
